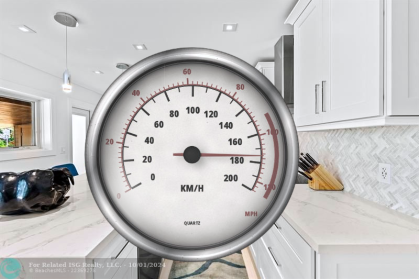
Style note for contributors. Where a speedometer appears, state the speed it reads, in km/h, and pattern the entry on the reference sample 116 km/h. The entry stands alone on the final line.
175 km/h
